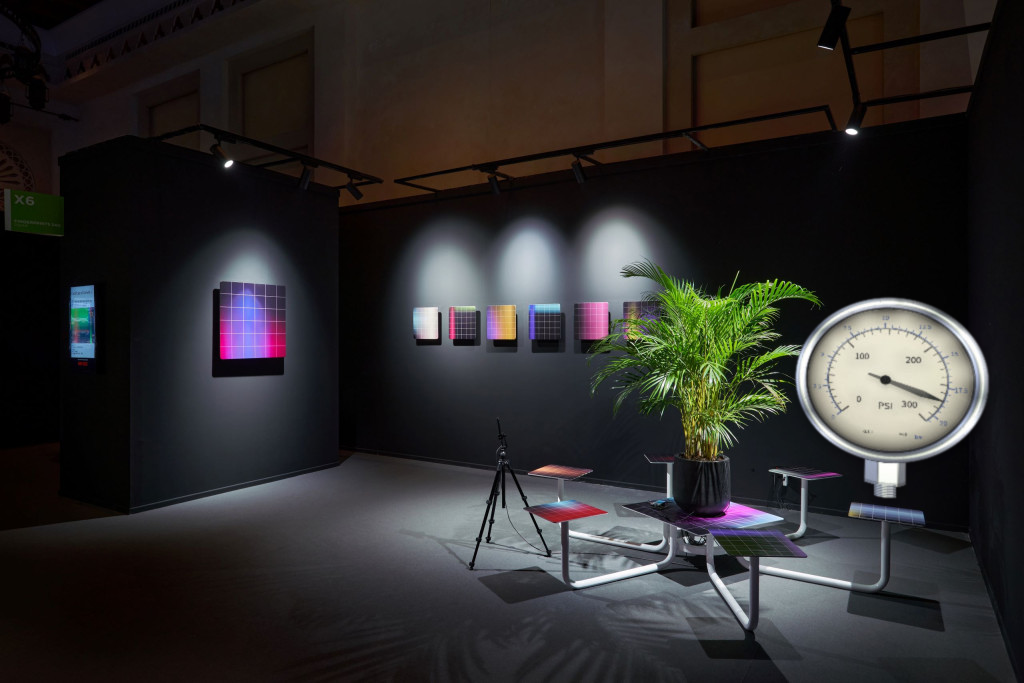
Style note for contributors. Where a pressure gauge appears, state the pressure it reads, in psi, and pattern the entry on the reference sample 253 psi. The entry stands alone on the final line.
270 psi
